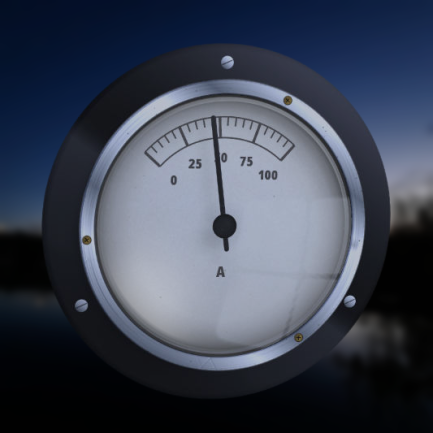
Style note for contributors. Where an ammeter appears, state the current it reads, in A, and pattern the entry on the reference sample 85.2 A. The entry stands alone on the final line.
45 A
